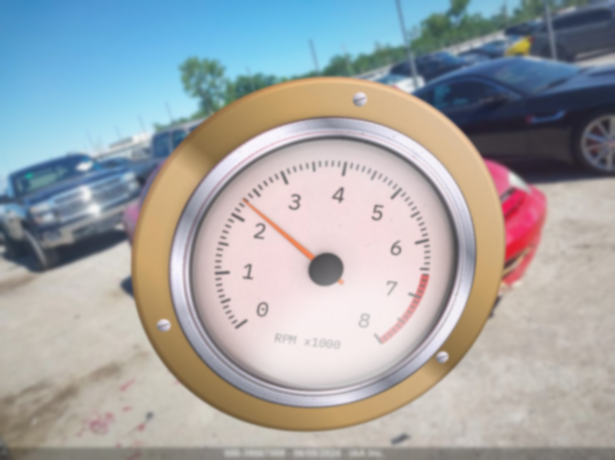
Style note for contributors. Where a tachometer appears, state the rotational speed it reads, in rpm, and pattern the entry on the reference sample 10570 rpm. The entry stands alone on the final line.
2300 rpm
